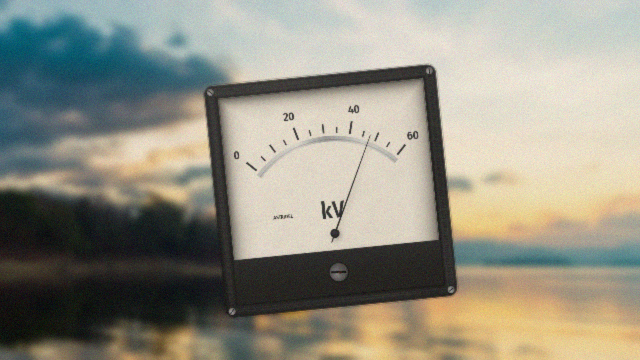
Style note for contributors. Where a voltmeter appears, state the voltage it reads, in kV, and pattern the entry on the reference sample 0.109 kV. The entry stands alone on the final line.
47.5 kV
